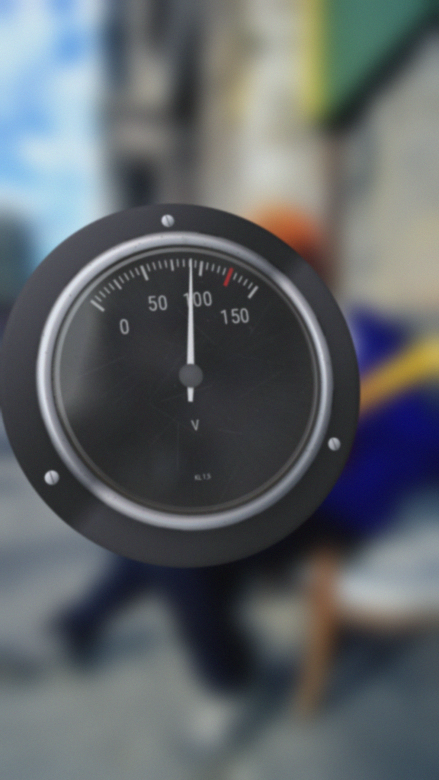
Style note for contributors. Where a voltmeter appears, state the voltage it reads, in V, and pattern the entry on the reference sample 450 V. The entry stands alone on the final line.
90 V
